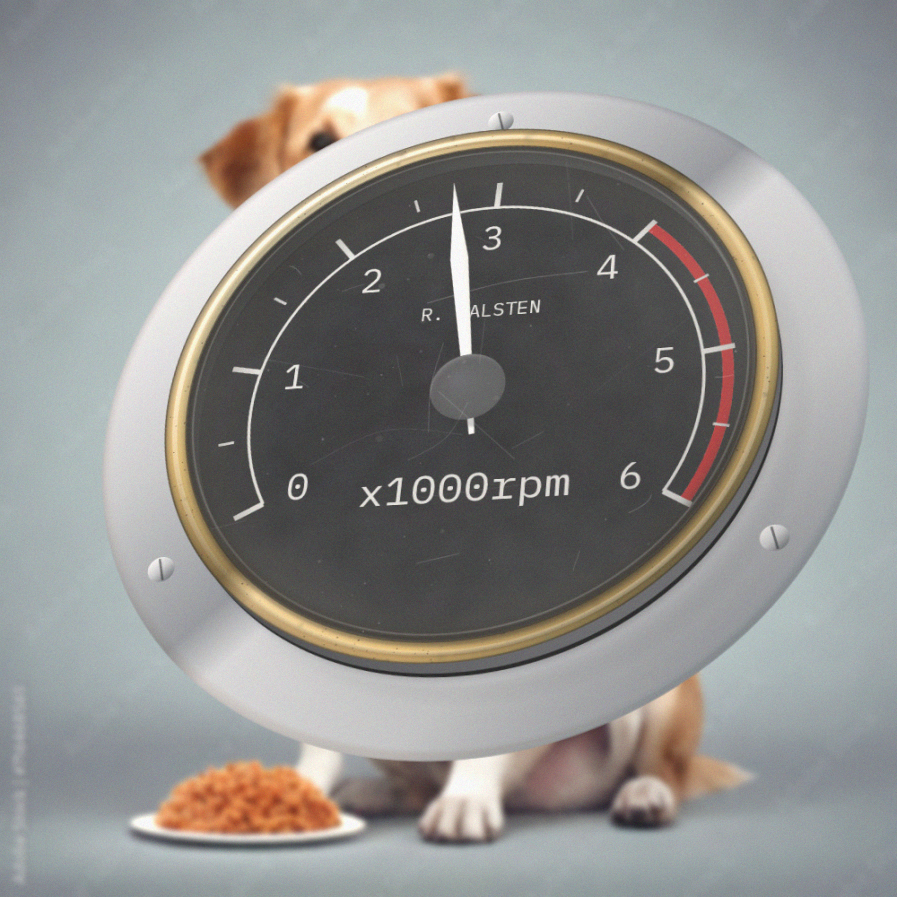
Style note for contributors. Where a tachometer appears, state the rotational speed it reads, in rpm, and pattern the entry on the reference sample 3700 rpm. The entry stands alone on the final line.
2750 rpm
